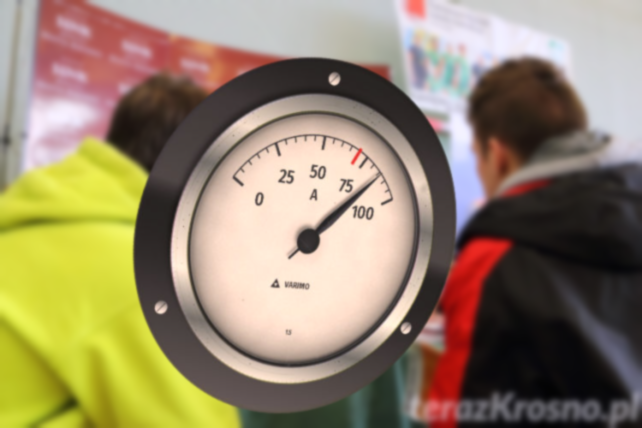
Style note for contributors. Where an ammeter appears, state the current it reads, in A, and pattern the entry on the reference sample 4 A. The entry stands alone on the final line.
85 A
